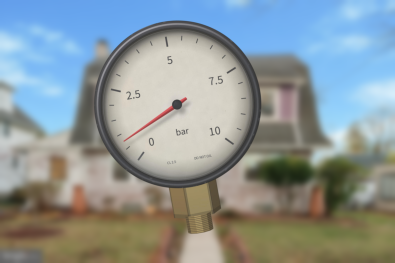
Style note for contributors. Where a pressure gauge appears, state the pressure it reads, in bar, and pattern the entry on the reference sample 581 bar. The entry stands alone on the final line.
0.75 bar
